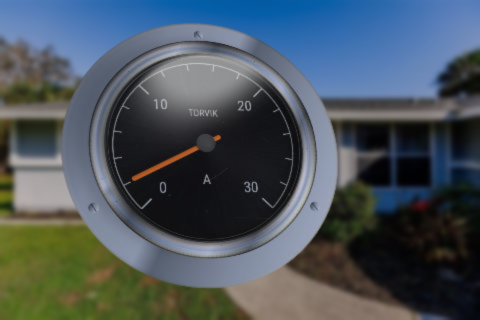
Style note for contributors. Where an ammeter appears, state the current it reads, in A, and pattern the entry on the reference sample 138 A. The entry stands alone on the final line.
2 A
